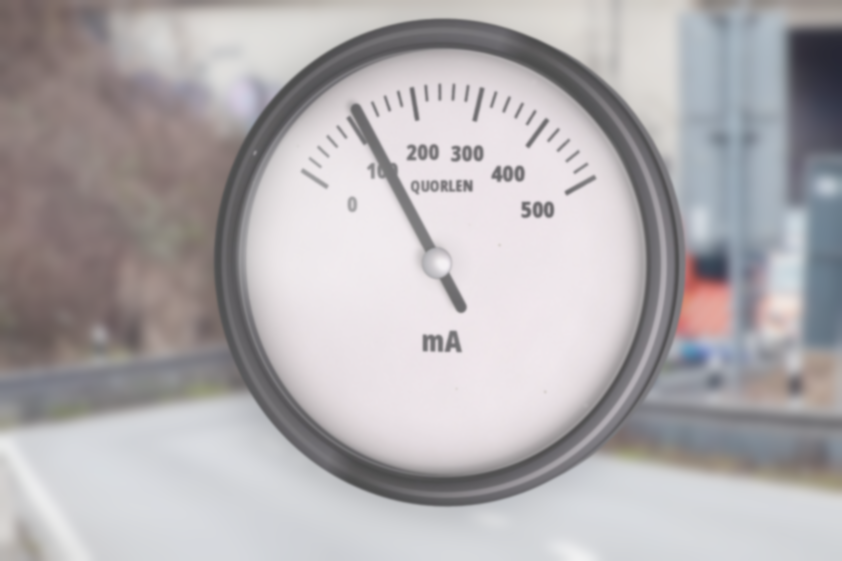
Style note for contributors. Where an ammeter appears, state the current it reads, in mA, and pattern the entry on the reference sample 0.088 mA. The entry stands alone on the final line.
120 mA
